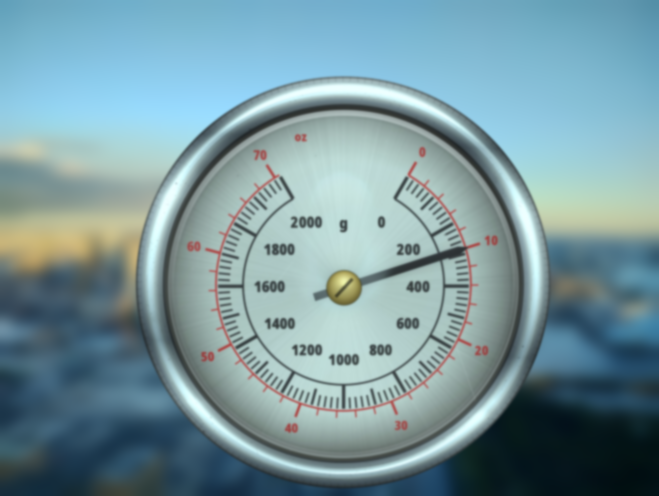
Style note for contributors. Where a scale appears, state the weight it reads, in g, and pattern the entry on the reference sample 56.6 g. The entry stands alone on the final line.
280 g
